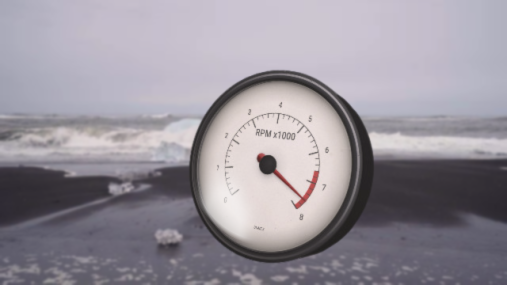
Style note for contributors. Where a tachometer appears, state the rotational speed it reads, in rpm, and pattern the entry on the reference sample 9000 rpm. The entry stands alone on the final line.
7600 rpm
